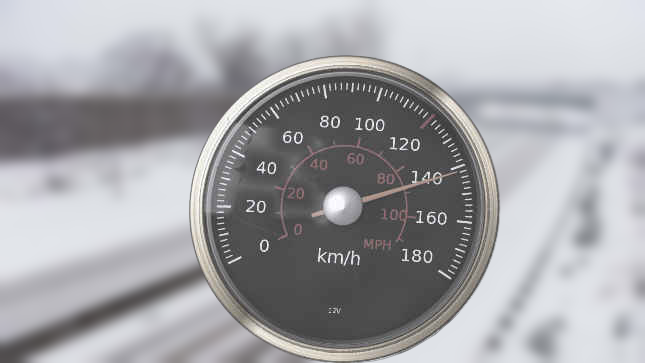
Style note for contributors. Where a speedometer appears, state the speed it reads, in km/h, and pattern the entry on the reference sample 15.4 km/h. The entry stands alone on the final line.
142 km/h
